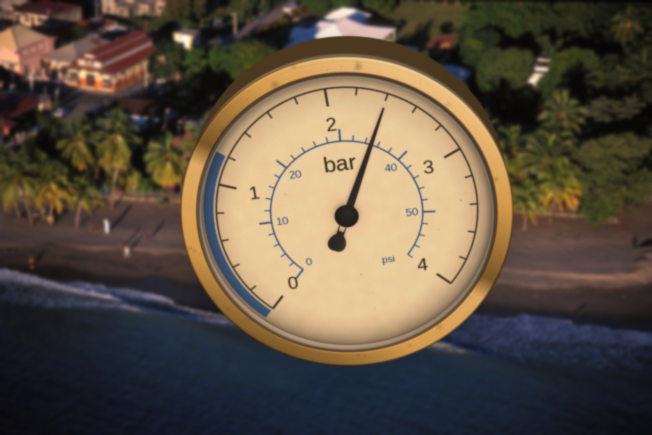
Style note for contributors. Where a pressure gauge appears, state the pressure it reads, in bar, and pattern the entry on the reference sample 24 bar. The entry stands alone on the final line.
2.4 bar
